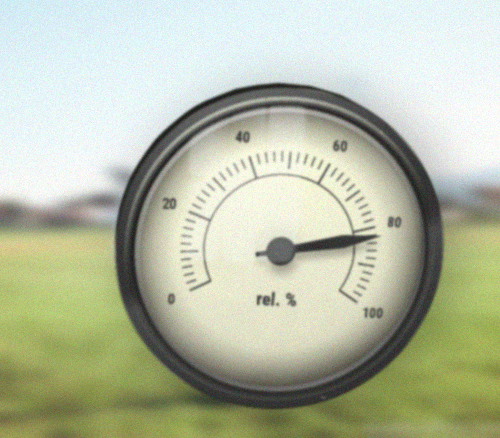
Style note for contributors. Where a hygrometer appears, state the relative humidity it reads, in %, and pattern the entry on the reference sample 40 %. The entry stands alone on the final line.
82 %
